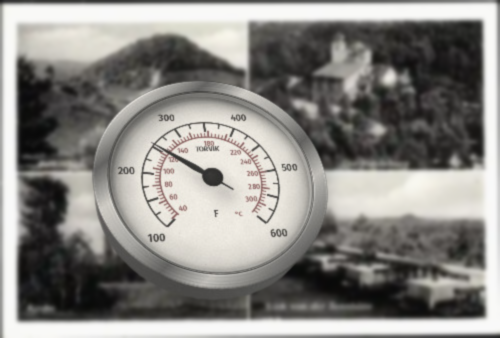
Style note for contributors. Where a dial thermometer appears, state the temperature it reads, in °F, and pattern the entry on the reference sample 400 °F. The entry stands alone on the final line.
250 °F
